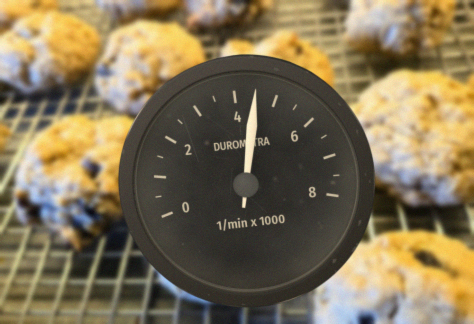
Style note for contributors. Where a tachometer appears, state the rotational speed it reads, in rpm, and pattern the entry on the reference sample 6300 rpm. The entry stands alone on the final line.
4500 rpm
